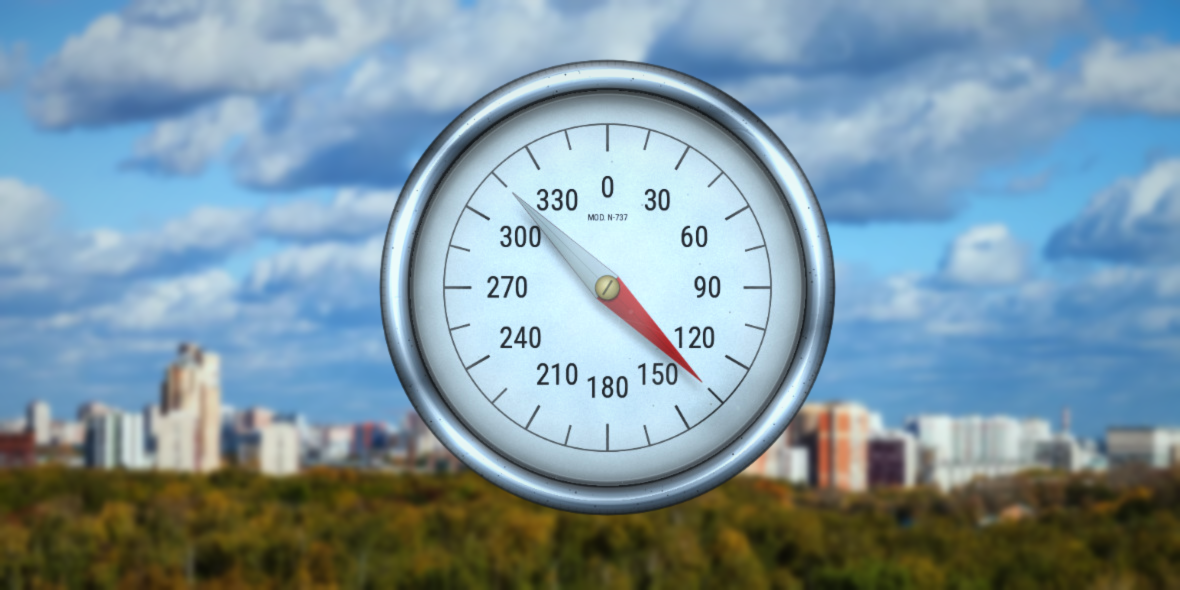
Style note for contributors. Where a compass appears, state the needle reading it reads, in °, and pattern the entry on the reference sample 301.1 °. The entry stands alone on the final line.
135 °
